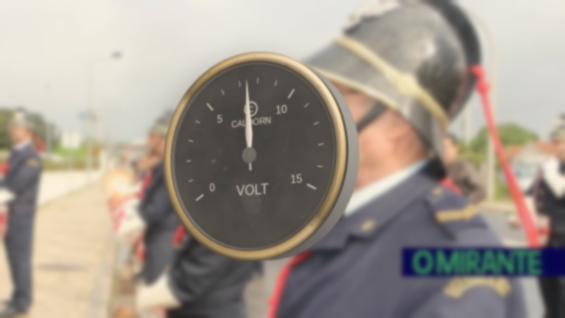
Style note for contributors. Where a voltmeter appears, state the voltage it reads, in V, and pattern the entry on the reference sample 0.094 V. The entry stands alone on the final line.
7.5 V
